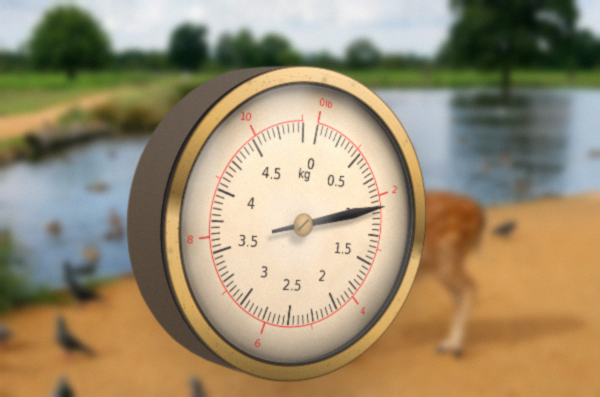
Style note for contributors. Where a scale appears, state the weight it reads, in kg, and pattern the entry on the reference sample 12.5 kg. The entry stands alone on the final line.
1 kg
